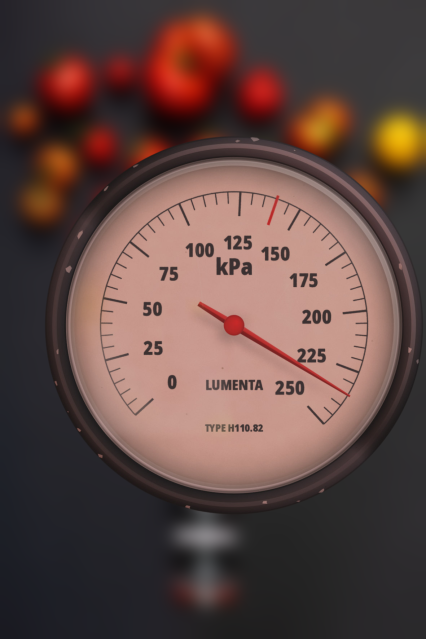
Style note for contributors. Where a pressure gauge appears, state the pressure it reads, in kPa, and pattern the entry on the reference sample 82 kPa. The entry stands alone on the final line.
235 kPa
